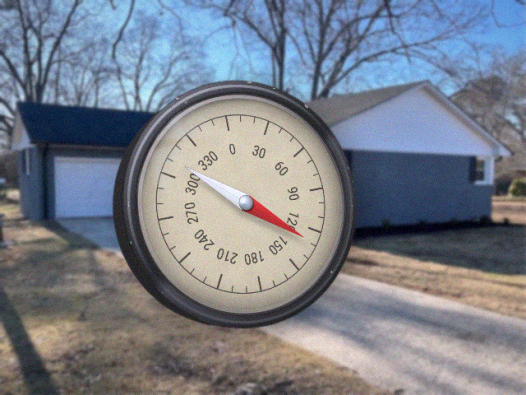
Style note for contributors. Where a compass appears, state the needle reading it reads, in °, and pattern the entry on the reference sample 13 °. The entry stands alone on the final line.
130 °
